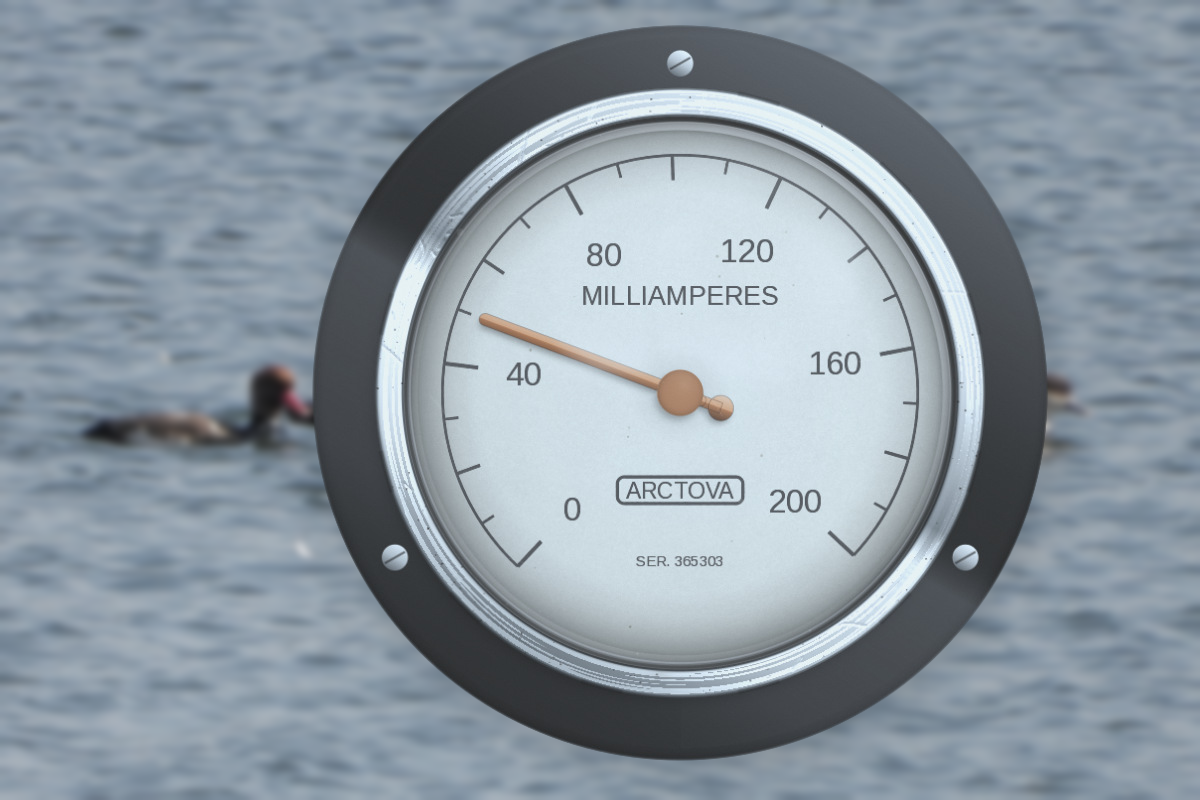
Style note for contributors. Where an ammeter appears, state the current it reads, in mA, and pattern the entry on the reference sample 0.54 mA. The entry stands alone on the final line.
50 mA
